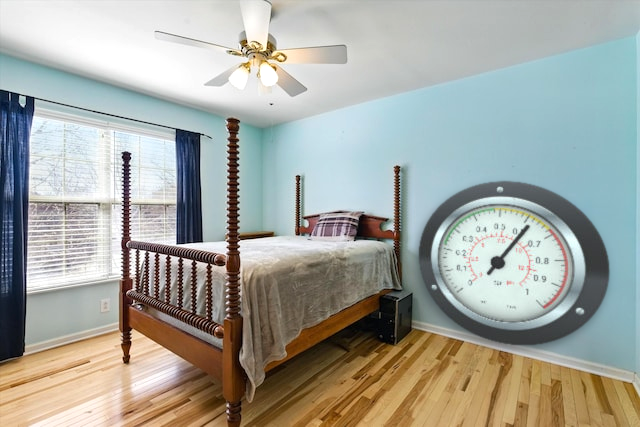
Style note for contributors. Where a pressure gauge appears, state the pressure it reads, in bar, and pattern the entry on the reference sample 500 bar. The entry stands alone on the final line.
0.62 bar
